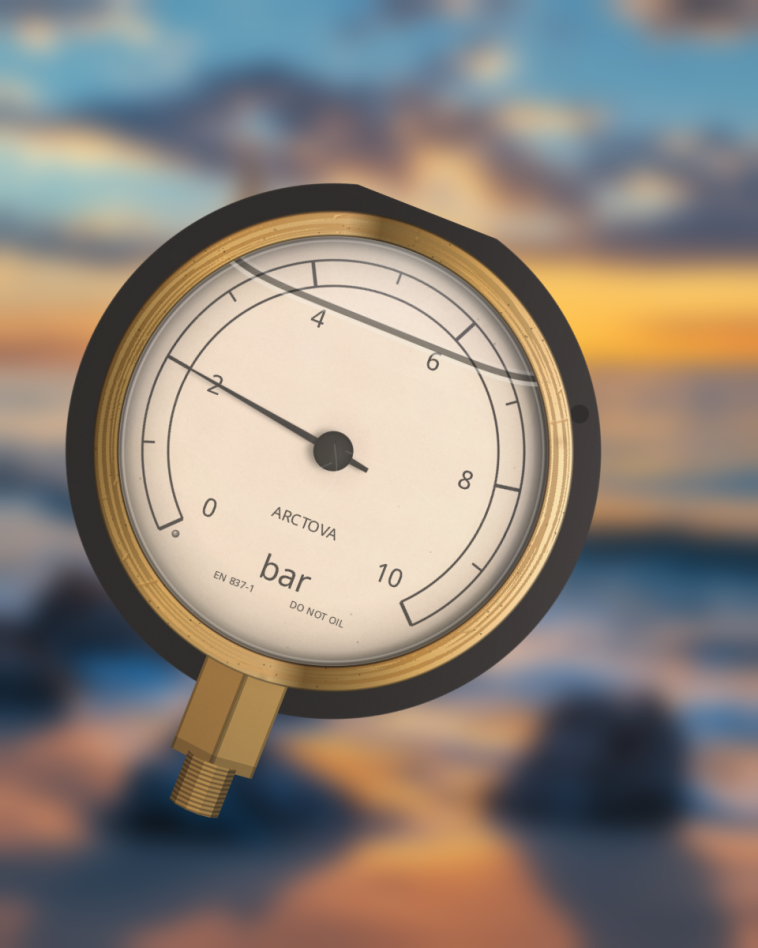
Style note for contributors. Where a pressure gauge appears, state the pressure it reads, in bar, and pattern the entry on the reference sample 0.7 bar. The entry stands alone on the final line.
2 bar
